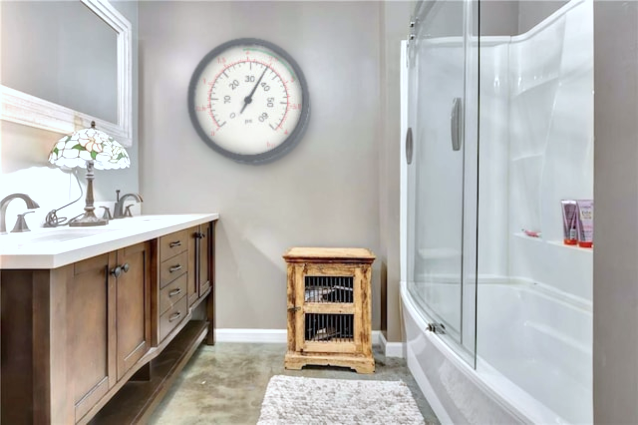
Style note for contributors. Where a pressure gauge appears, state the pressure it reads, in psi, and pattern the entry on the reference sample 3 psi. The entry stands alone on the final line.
36 psi
